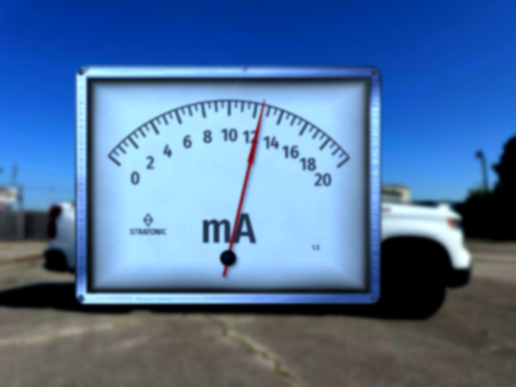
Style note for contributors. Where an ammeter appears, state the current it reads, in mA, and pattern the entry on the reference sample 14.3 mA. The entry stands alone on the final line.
12.5 mA
